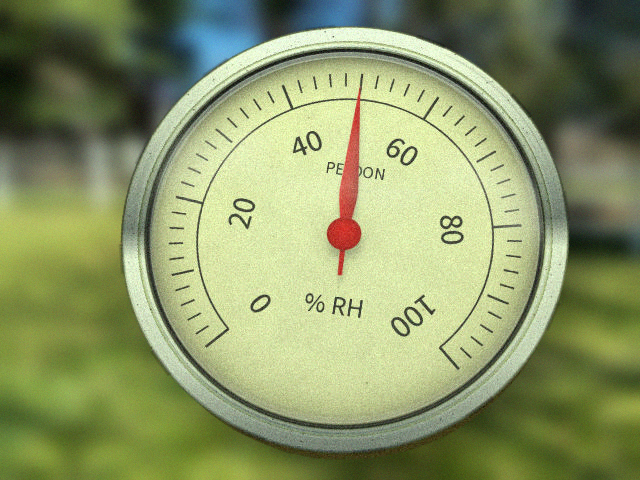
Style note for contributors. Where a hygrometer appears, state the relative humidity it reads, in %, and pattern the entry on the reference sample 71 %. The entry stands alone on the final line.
50 %
